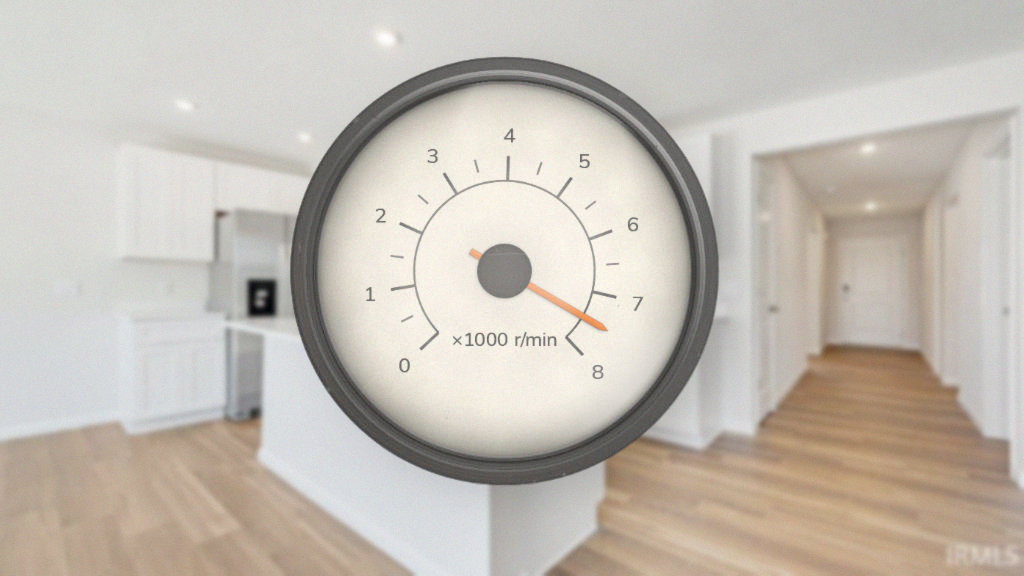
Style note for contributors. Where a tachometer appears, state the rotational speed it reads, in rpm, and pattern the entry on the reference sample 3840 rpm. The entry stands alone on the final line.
7500 rpm
